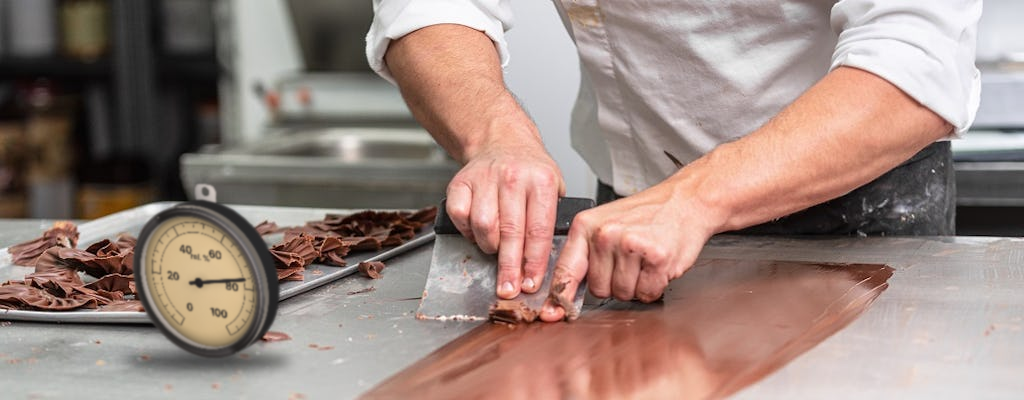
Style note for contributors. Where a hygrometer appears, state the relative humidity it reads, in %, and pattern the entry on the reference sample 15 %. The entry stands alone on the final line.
76 %
